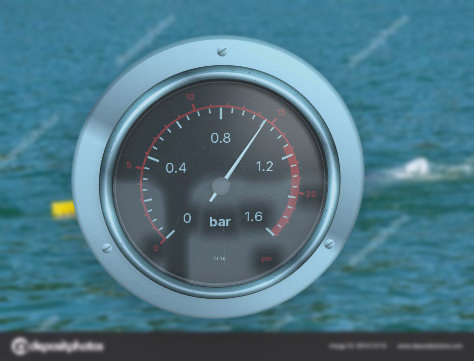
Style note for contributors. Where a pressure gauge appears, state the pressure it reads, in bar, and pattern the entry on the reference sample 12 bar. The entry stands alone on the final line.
1 bar
